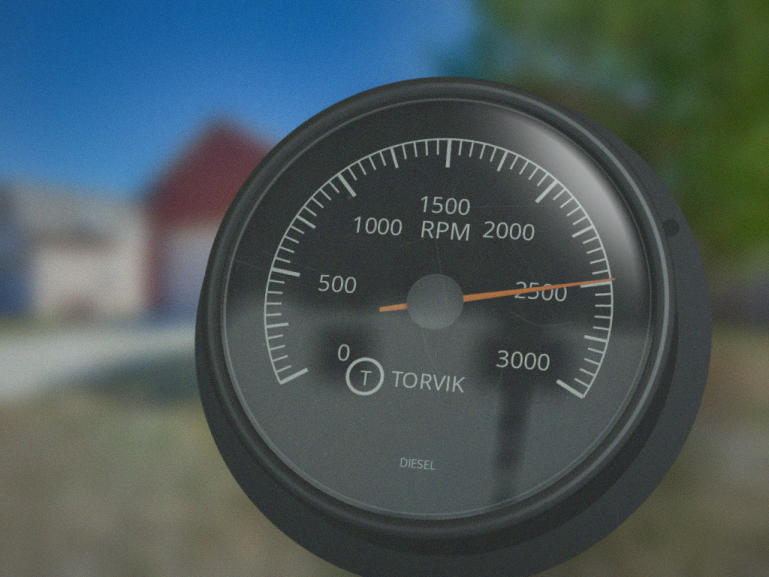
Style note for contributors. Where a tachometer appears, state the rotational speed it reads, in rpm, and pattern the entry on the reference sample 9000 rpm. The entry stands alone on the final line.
2500 rpm
